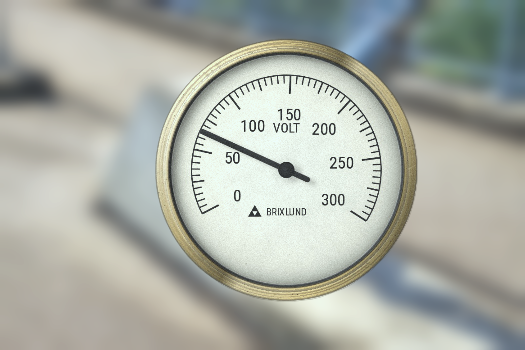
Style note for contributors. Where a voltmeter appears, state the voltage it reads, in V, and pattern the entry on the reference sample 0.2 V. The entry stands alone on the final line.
65 V
